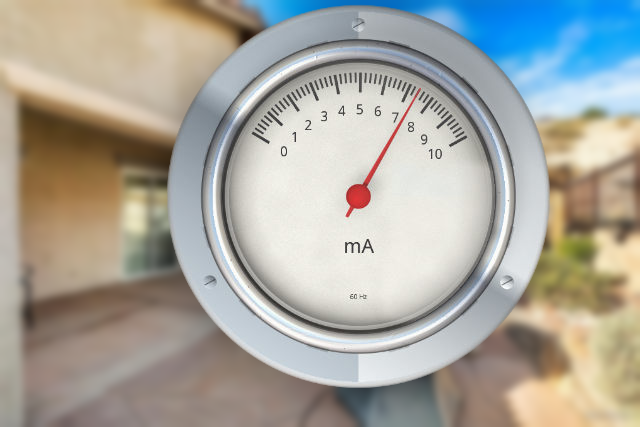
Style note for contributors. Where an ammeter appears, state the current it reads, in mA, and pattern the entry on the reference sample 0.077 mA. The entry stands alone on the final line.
7.4 mA
